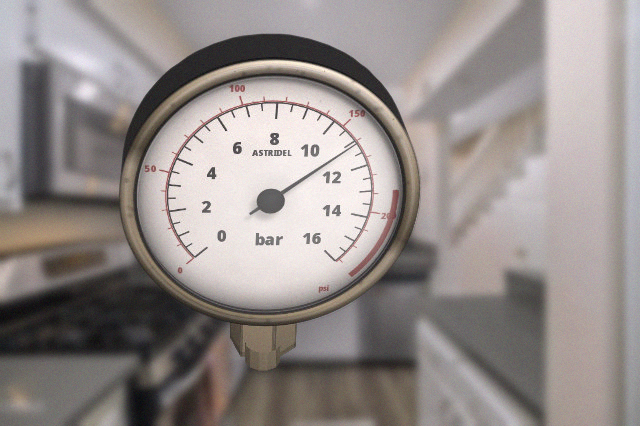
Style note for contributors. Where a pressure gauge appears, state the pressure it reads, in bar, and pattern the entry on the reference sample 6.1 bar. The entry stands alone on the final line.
11 bar
